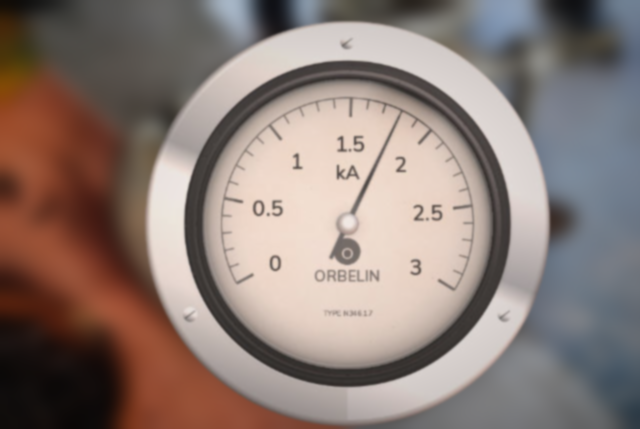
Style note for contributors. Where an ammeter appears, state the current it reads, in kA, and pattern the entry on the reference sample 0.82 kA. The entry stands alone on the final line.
1.8 kA
